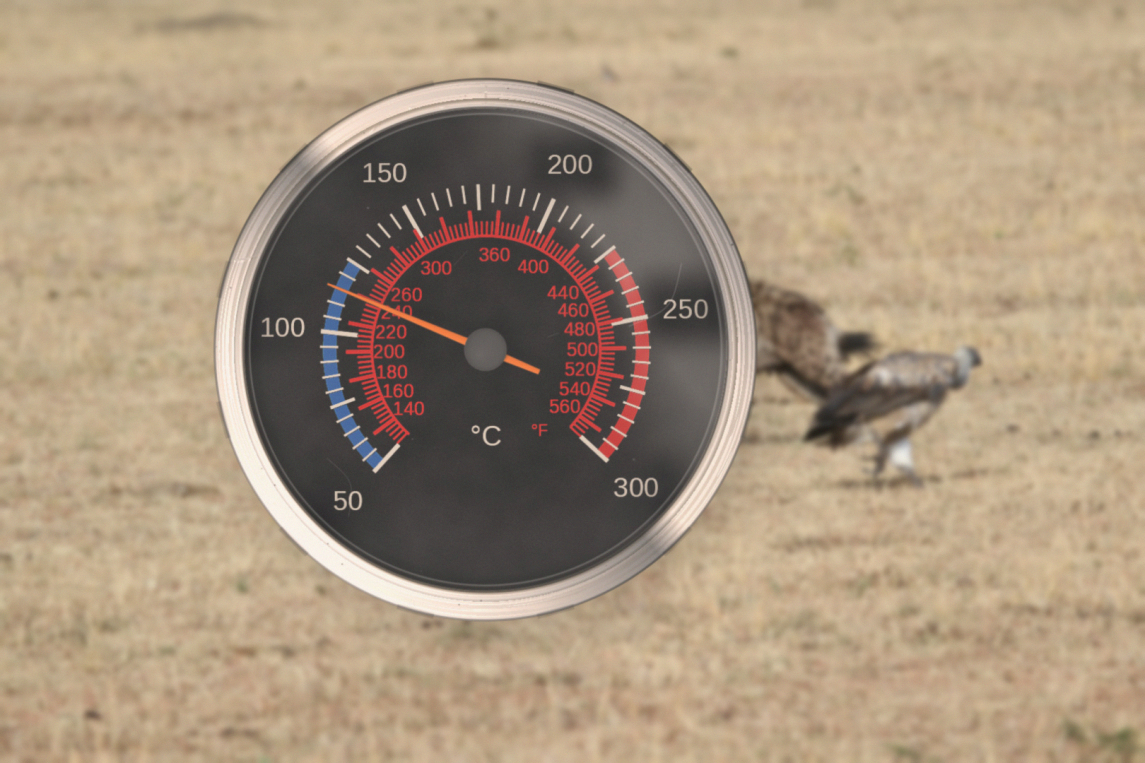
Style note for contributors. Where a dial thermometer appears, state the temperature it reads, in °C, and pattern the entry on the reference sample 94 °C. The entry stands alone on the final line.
115 °C
